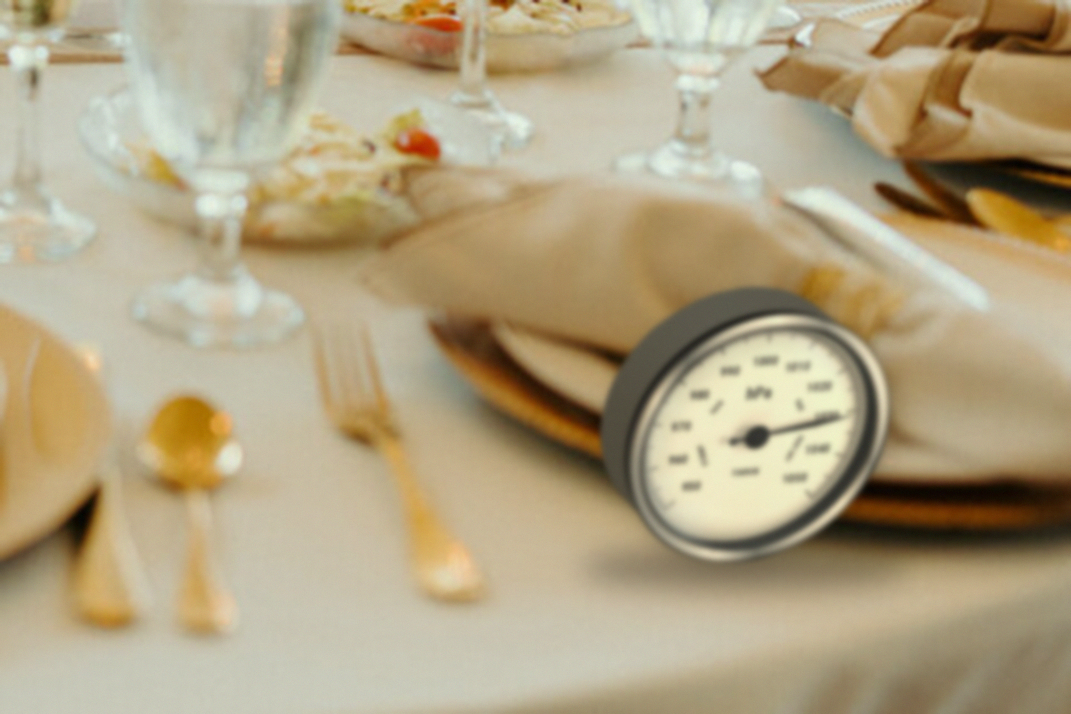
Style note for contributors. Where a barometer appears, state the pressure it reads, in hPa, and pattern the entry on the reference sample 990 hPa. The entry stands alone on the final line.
1030 hPa
